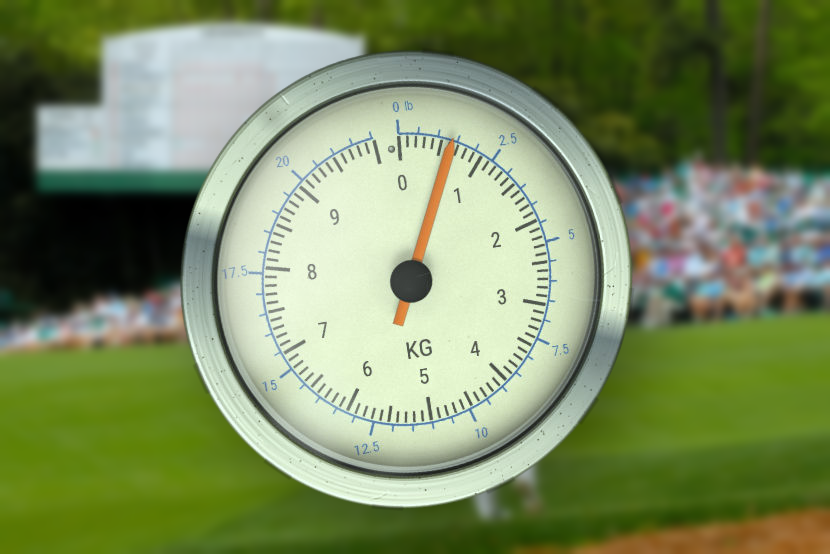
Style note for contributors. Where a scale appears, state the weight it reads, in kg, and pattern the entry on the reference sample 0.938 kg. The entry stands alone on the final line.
0.6 kg
